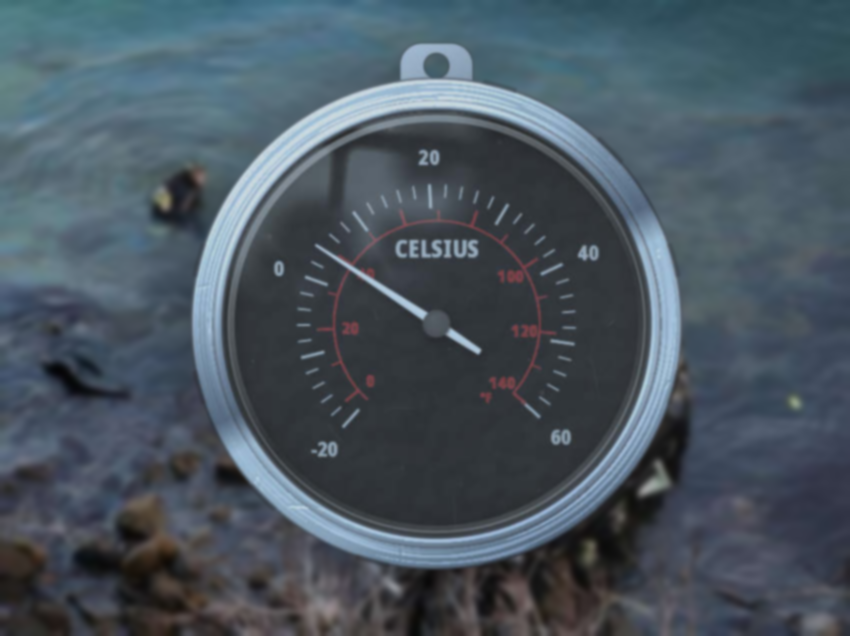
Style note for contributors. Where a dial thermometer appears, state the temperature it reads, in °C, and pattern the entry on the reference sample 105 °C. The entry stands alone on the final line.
4 °C
